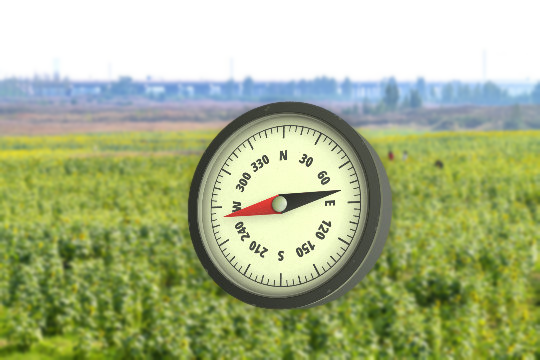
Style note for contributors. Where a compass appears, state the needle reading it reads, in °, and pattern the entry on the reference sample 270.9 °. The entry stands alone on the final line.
260 °
